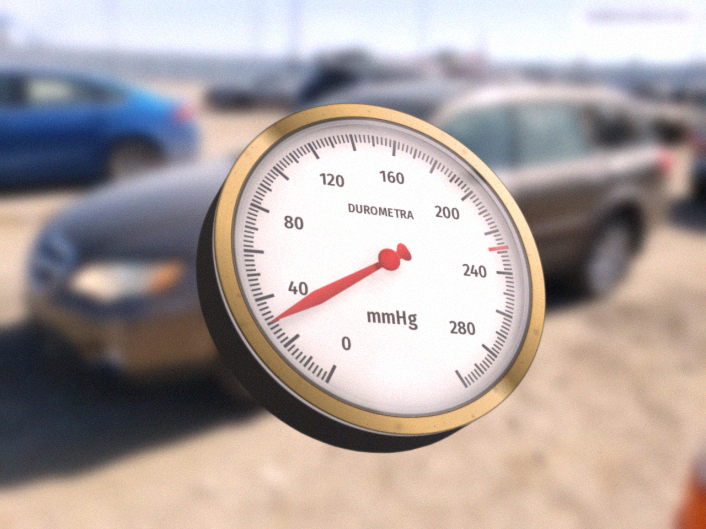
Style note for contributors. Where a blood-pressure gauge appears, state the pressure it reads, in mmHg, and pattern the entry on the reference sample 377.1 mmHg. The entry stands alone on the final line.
30 mmHg
